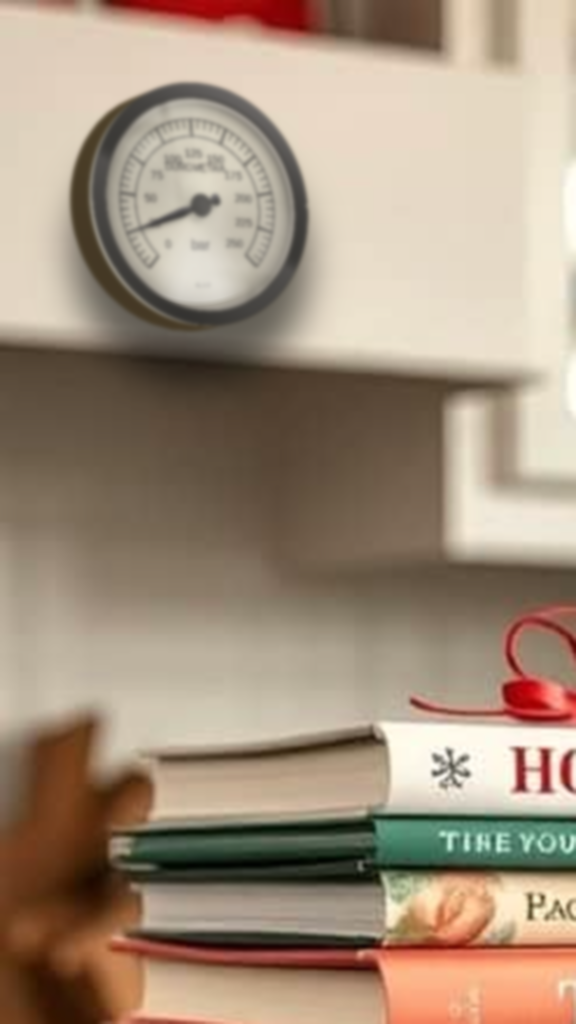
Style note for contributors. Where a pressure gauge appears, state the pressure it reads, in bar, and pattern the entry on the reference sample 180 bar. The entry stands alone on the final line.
25 bar
